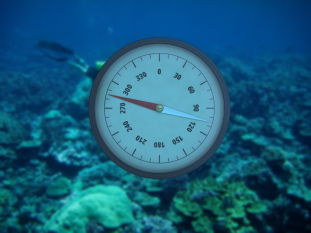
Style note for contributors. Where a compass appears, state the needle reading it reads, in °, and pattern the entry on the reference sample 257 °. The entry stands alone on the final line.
285 °
